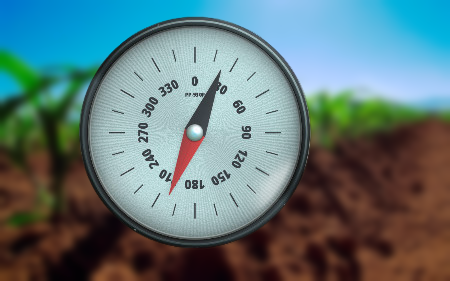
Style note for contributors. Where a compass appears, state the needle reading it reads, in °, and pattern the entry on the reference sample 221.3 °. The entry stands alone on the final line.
202.5 °
